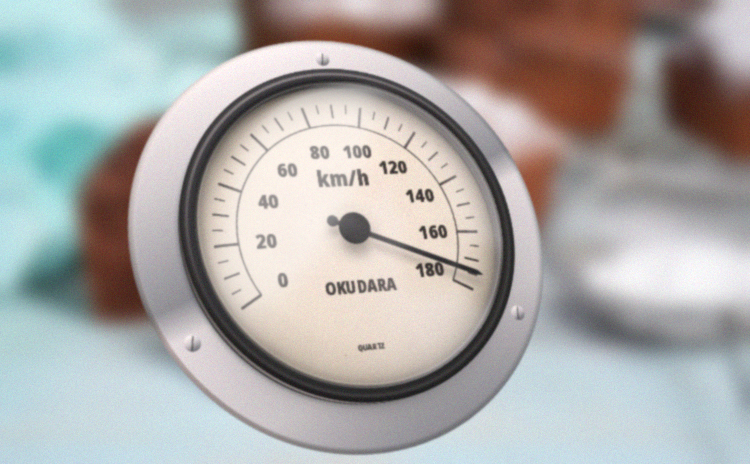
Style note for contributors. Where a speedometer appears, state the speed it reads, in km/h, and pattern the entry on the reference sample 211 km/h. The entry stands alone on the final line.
175 km/h
